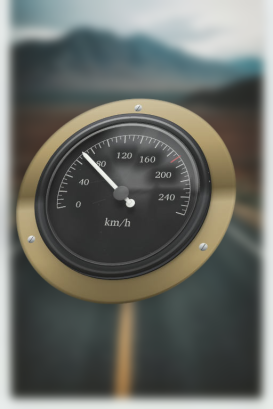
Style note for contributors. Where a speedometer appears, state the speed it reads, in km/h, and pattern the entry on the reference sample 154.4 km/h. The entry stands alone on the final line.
70 km/h
